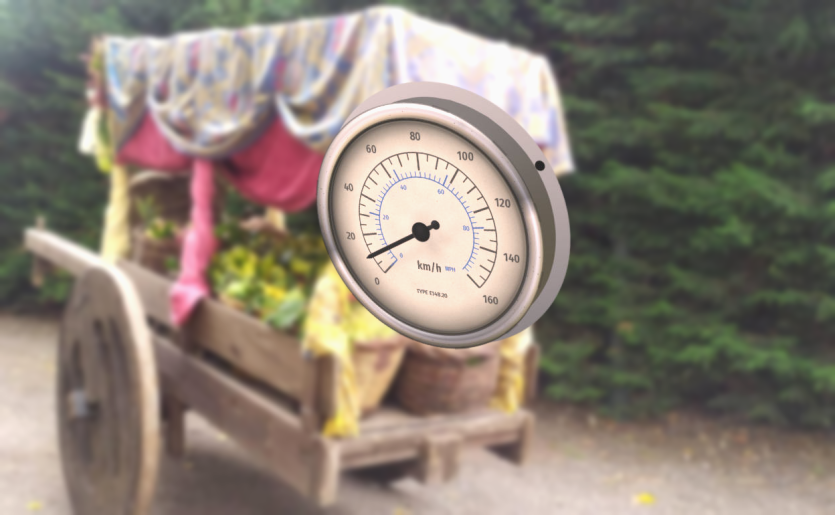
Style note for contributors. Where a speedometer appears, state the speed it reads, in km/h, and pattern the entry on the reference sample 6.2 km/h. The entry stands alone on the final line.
10 km/h
